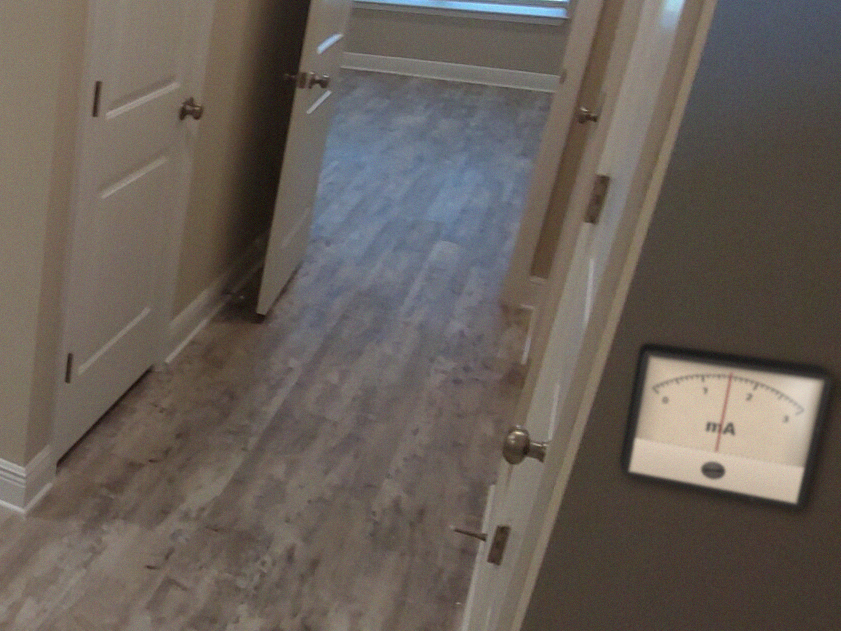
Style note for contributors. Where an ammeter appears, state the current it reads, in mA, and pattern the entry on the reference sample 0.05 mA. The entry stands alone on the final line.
1.5 mA
